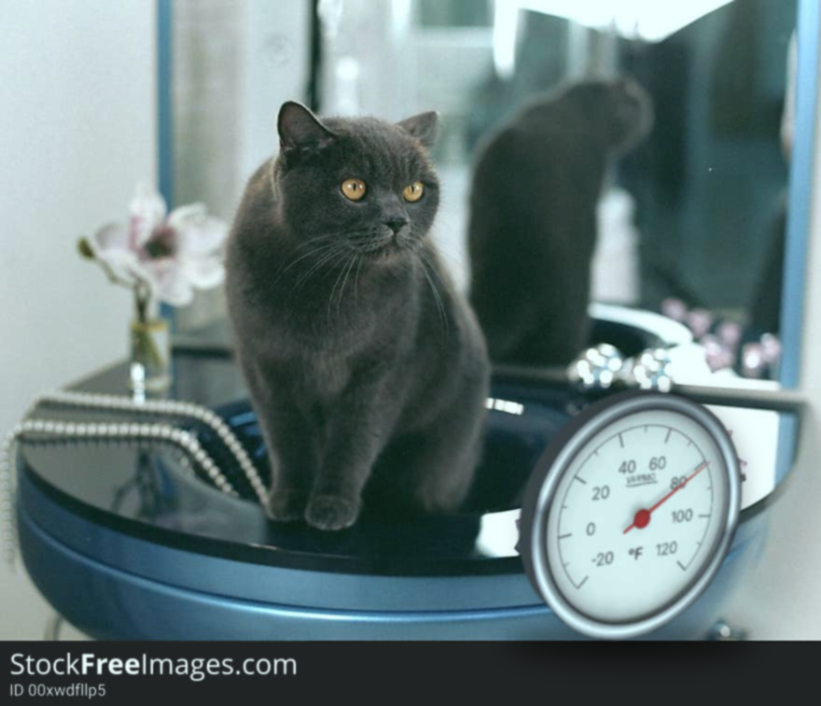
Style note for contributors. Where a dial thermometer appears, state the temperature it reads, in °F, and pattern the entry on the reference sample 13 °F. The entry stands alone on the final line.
80 °F
